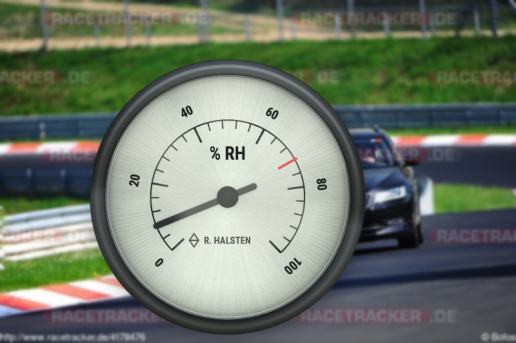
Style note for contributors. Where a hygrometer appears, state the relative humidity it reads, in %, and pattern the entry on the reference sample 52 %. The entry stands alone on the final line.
8 %
